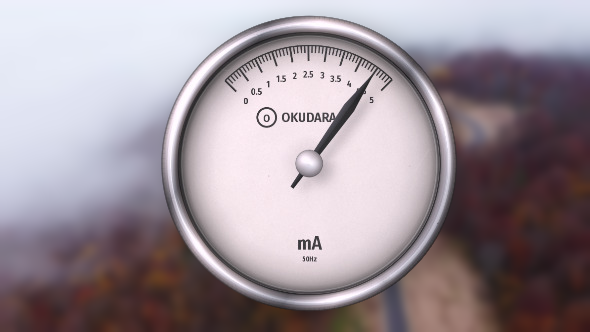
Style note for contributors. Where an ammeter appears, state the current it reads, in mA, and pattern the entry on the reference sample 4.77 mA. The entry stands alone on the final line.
4.5 mA
